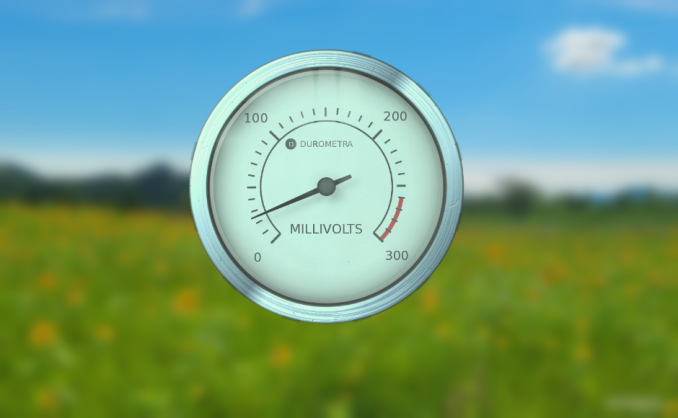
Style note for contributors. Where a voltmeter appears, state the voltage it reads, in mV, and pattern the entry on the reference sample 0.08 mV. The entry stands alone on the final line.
25 mV
